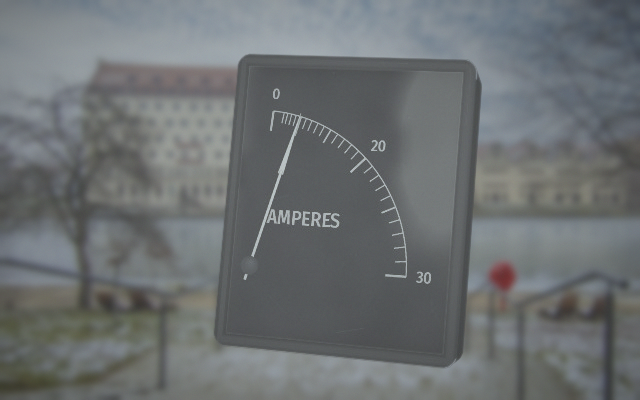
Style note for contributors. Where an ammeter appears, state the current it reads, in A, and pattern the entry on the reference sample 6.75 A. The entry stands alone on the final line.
10 A
